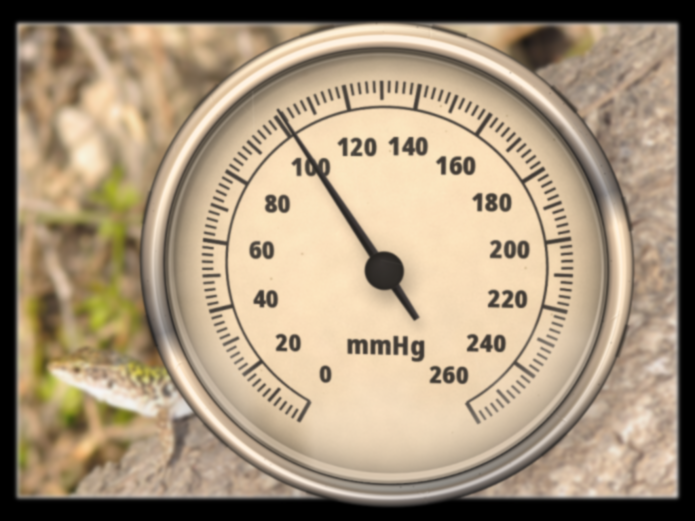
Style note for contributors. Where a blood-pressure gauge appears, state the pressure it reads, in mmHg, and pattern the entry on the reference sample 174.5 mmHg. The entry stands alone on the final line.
102 mmHg
